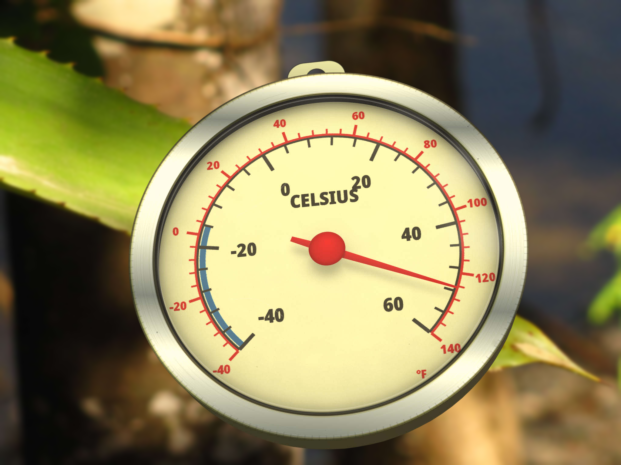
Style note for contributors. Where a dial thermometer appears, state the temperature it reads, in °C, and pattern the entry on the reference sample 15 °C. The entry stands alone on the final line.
52 °C
